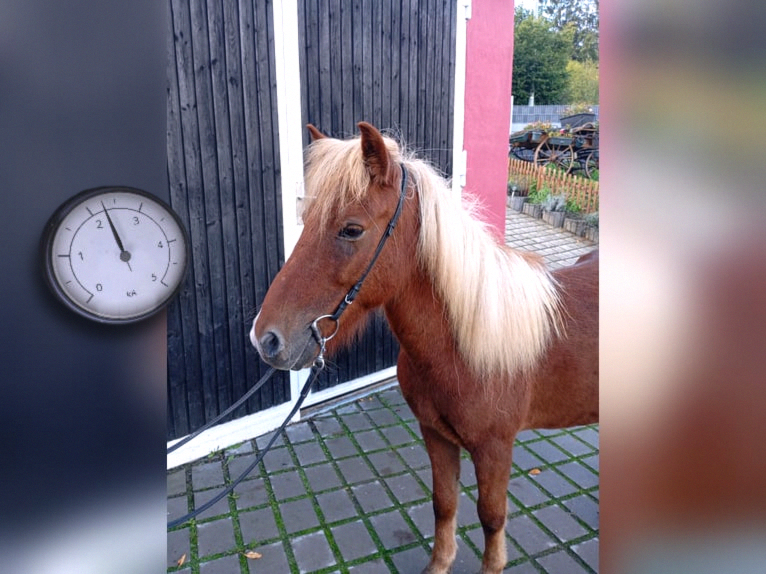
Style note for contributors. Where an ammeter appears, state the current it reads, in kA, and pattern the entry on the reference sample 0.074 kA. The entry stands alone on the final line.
2.25 kA
